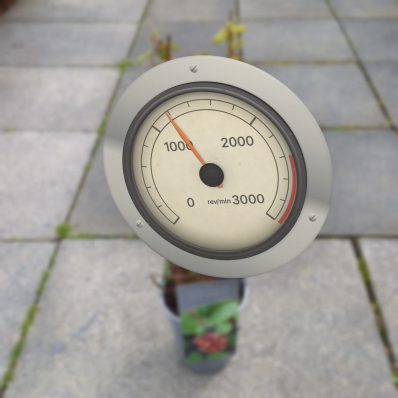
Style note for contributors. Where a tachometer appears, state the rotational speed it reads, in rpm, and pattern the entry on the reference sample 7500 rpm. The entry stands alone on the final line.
1200 rpm
